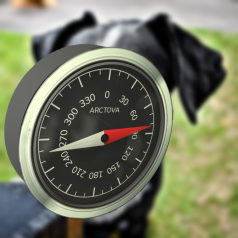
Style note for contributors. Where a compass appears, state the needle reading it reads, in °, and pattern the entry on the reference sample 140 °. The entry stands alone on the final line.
80 °
